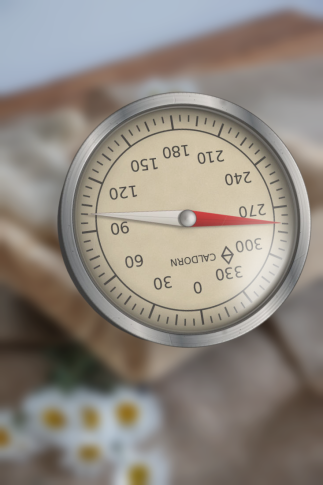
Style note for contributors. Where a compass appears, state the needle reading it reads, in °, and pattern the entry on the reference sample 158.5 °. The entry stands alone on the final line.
280 °
